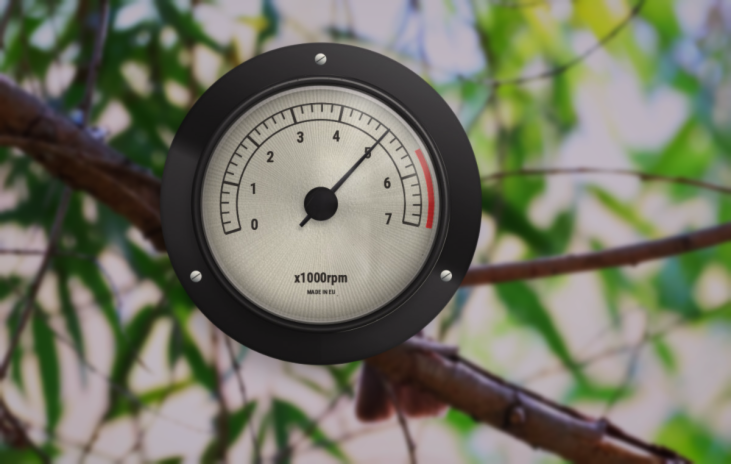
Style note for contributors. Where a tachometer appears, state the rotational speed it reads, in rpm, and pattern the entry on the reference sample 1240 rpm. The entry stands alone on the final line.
5000 rpm
